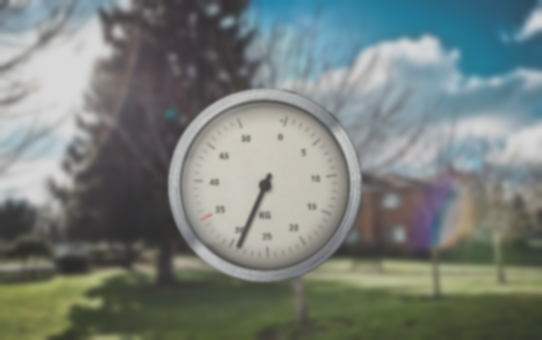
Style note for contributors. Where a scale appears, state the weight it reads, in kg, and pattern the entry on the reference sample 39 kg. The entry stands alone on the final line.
29 kg
